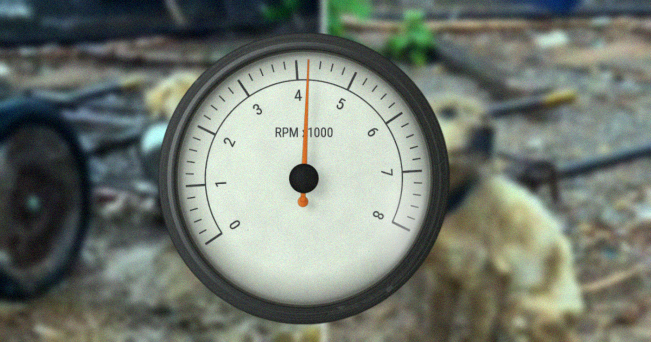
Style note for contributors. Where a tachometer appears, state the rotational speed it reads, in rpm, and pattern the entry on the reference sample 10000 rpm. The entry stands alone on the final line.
4200 rpm
